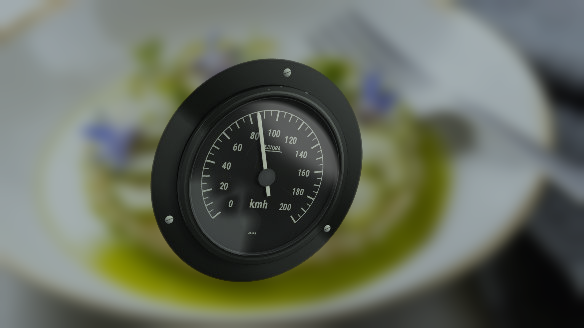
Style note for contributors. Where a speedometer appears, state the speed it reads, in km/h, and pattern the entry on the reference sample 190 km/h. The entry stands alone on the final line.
85 km/h
